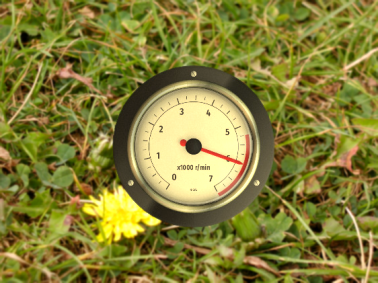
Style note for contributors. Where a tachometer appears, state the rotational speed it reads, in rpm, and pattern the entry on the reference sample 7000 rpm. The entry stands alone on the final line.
6000 rpm
